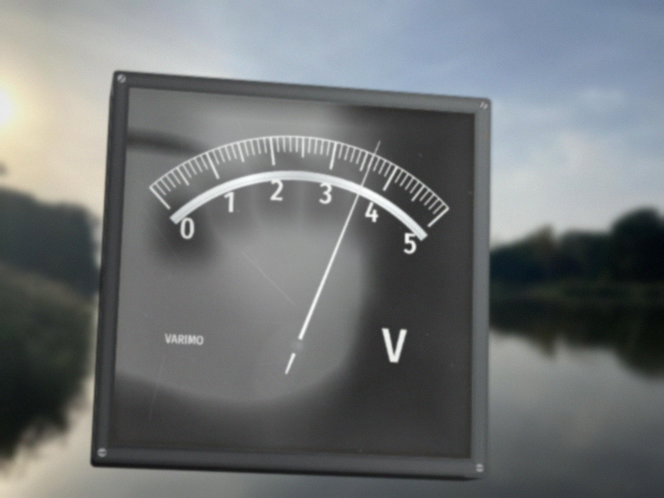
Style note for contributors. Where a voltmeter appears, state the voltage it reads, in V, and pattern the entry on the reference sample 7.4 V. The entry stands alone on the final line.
3.6 V
